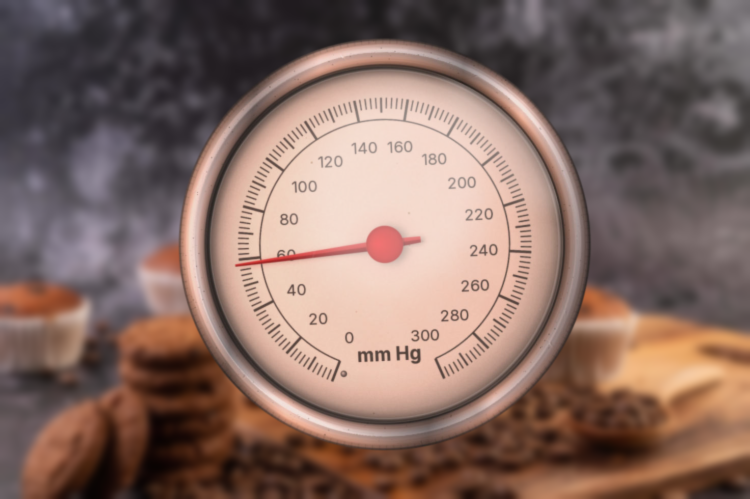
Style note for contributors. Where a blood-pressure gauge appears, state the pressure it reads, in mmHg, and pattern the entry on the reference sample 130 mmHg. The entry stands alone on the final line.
58 mmHg
